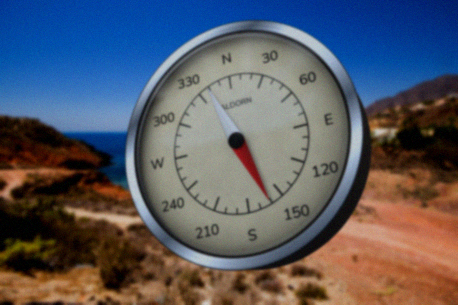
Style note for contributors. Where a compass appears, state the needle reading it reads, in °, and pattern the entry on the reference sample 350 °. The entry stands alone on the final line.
160 °
